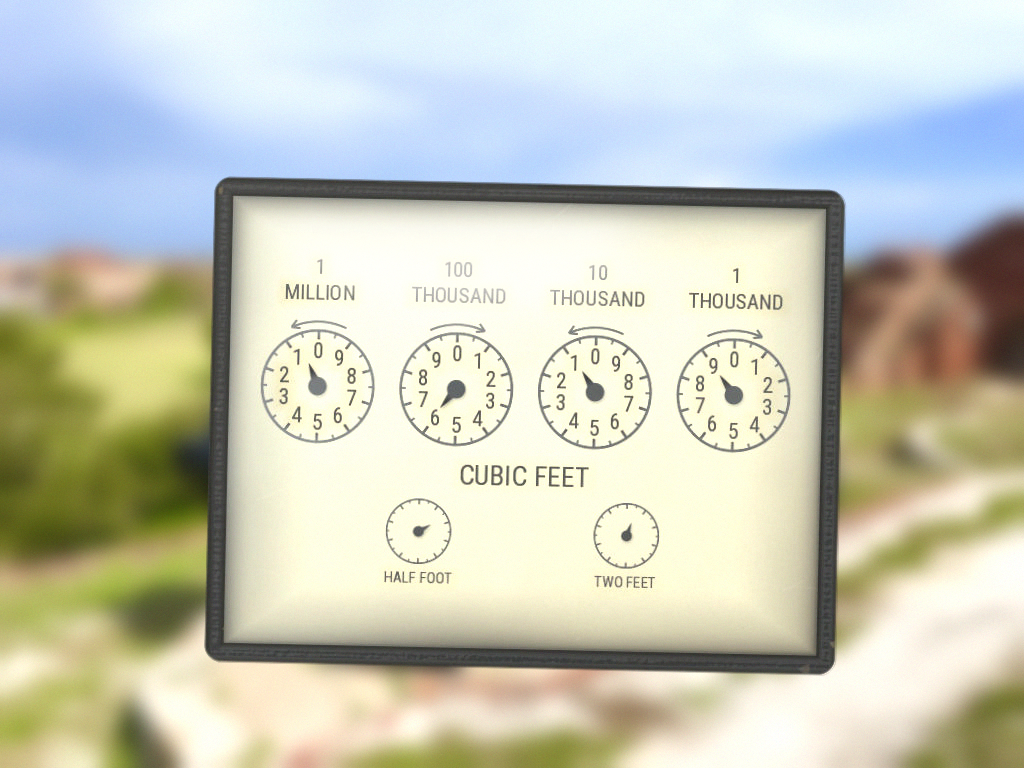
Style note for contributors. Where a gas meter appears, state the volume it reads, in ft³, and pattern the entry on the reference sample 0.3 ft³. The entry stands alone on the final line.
60900 ft³
